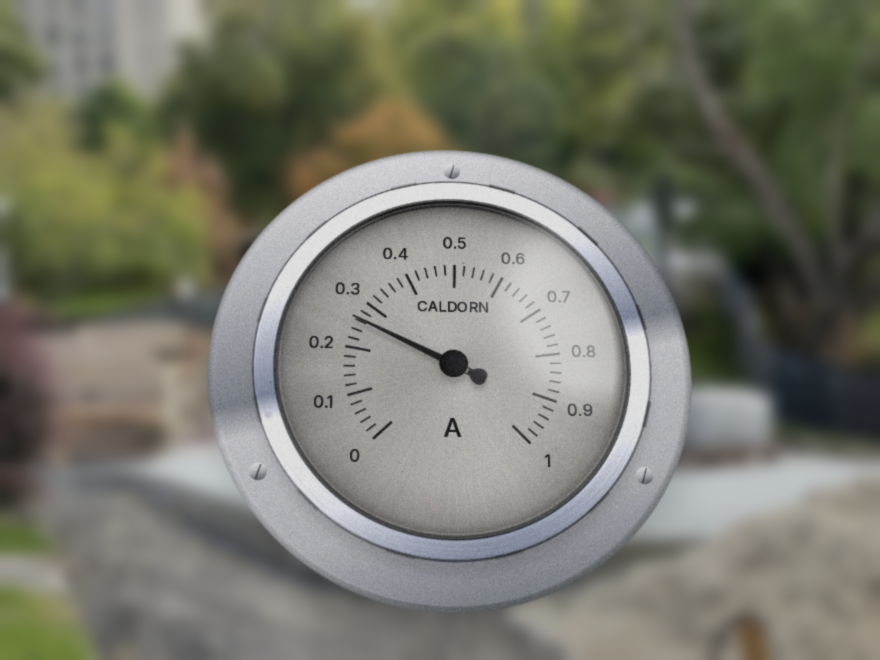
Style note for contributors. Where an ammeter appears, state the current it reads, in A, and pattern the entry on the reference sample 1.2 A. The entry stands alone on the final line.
0.26 A
